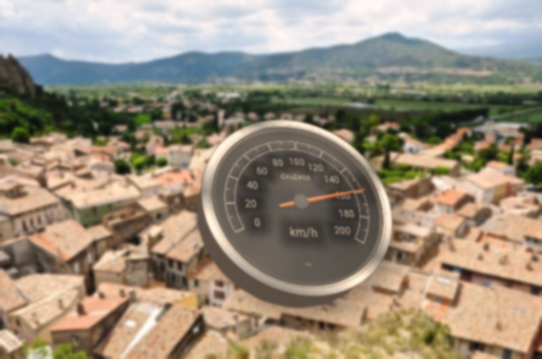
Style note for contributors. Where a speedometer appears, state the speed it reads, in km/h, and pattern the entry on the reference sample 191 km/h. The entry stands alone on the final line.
160 km/h
